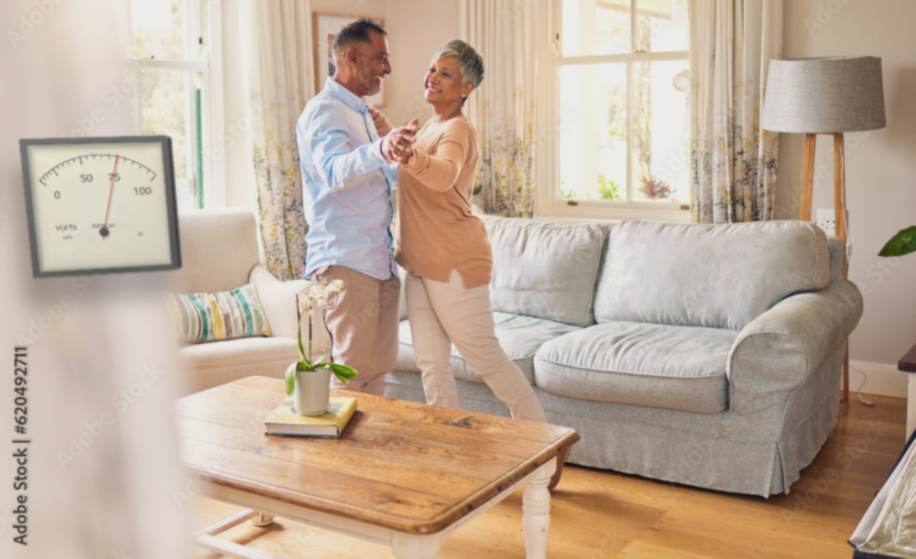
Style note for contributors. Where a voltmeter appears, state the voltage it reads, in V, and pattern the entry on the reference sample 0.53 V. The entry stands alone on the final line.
75 V
